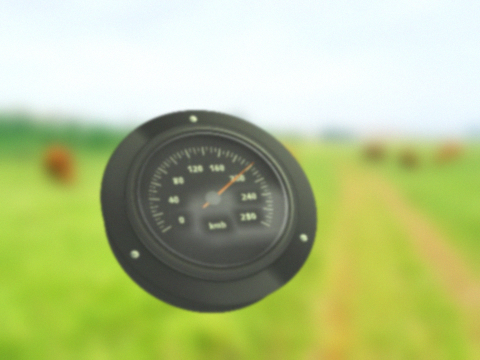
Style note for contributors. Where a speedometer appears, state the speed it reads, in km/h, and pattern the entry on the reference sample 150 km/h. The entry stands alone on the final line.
200 km/h
